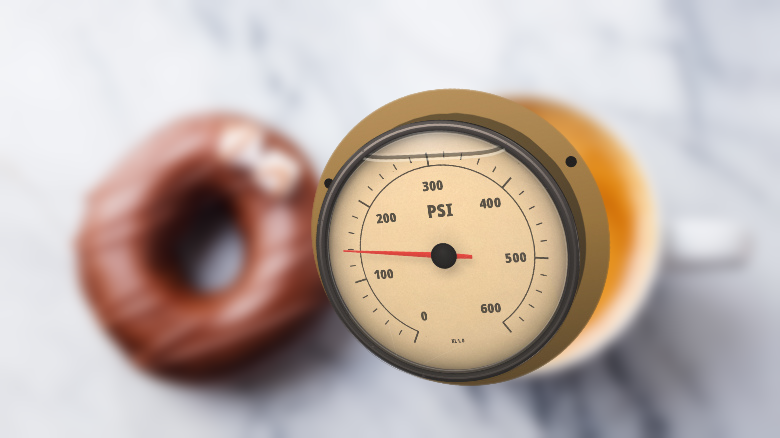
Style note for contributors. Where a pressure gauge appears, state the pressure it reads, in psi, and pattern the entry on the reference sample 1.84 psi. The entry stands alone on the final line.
140 psi
